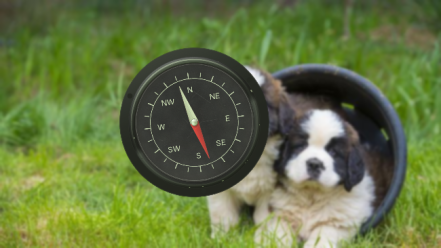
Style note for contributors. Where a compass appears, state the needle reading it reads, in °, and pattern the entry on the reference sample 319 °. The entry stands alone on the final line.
165 °
